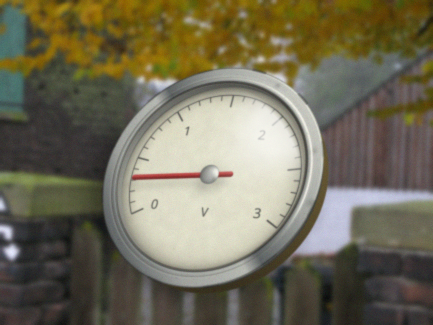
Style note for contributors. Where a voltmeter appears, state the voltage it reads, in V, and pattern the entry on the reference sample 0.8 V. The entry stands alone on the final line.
0.3 V
